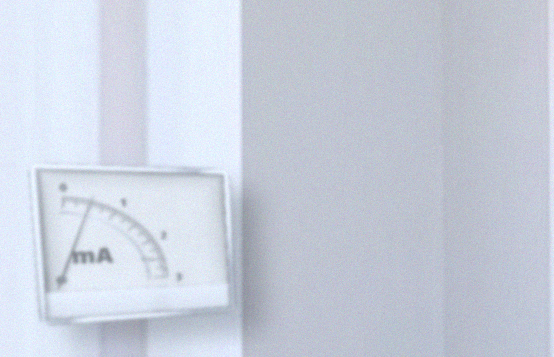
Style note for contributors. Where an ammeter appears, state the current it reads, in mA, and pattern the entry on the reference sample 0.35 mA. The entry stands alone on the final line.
0.5 mA
